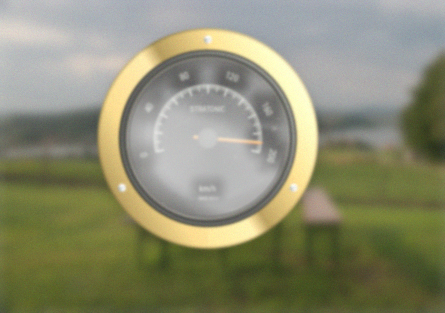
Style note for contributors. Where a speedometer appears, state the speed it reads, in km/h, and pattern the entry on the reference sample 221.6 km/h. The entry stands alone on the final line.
190 km/h
